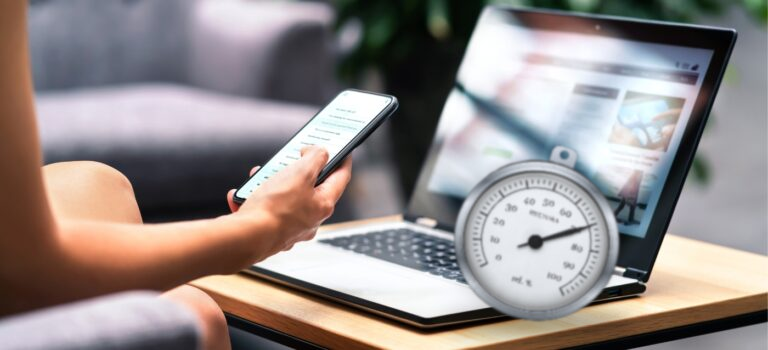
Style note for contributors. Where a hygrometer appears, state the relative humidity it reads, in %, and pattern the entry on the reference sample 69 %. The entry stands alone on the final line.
70 %
